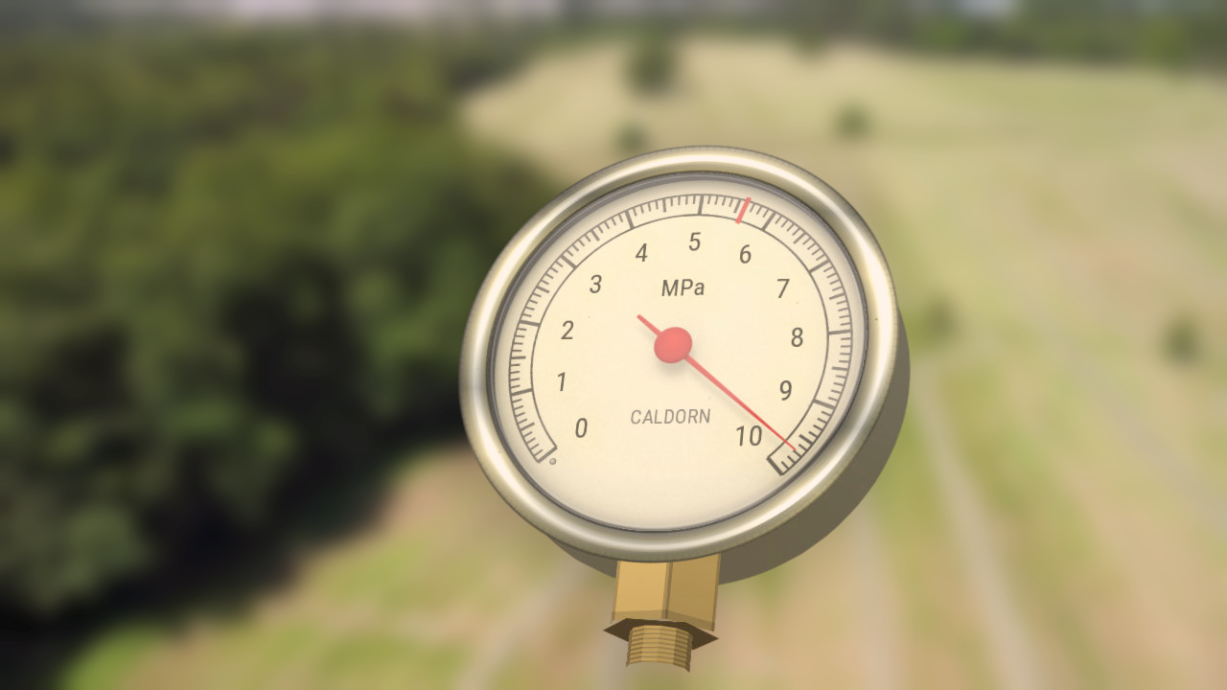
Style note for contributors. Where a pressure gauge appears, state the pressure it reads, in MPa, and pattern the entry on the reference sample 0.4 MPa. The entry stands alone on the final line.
9.7 MPa
